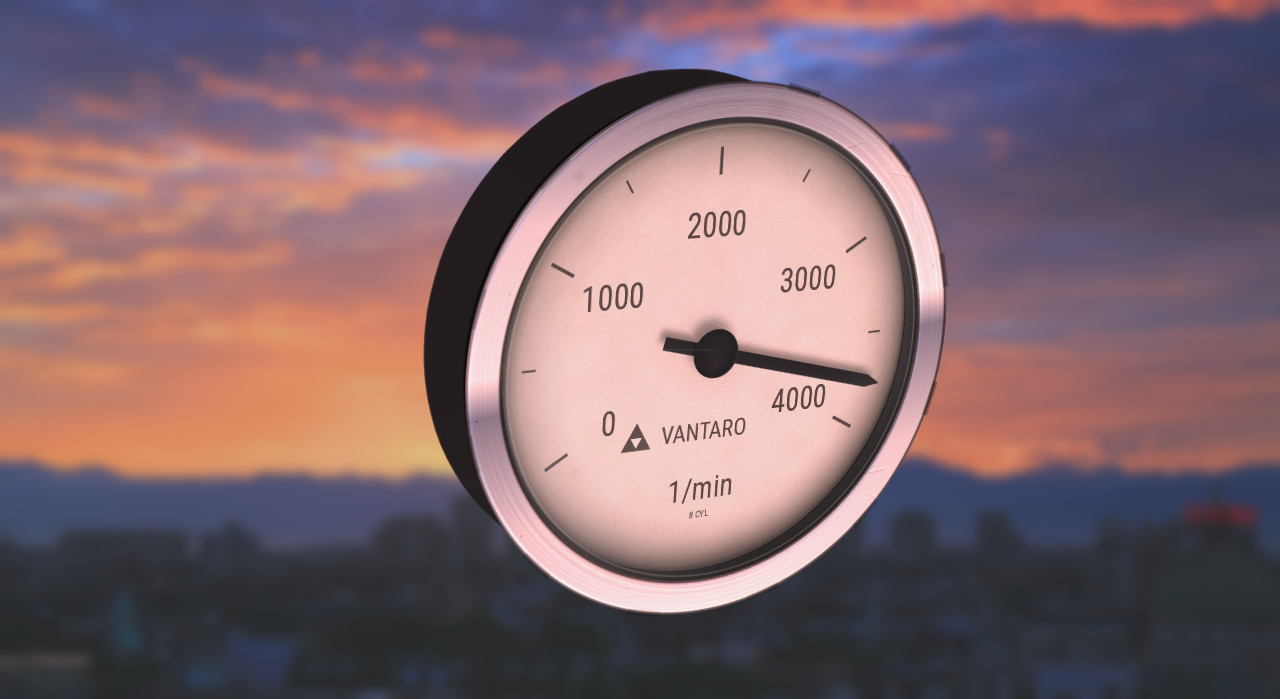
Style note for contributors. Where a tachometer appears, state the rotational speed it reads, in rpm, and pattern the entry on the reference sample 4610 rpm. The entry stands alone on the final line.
3750 rpm
